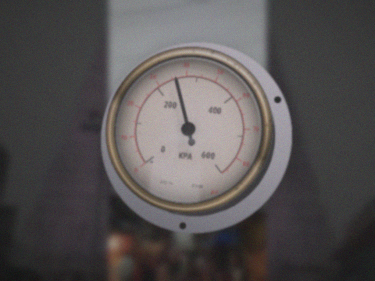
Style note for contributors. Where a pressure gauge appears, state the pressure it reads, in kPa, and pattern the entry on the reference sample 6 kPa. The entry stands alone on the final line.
250 kPa
